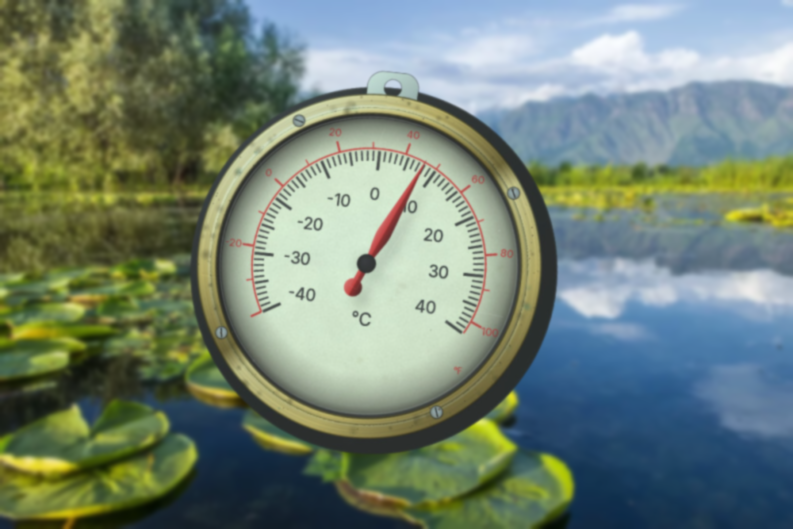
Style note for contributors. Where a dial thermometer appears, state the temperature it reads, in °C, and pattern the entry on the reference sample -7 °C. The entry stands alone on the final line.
8 °C
